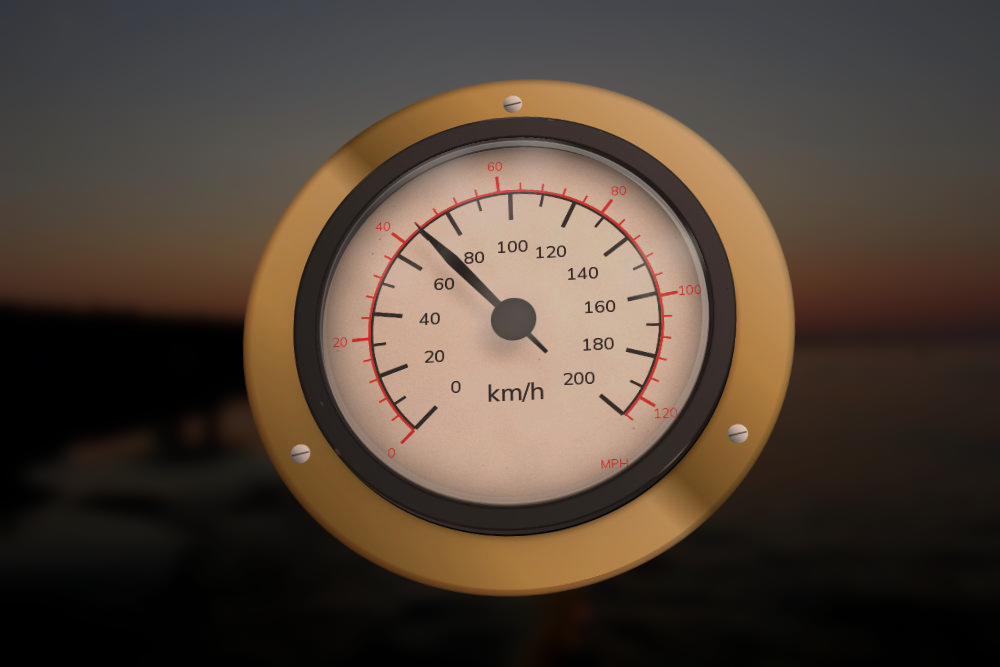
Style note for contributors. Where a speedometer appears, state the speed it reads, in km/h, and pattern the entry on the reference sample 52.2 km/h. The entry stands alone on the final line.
70 km/h
